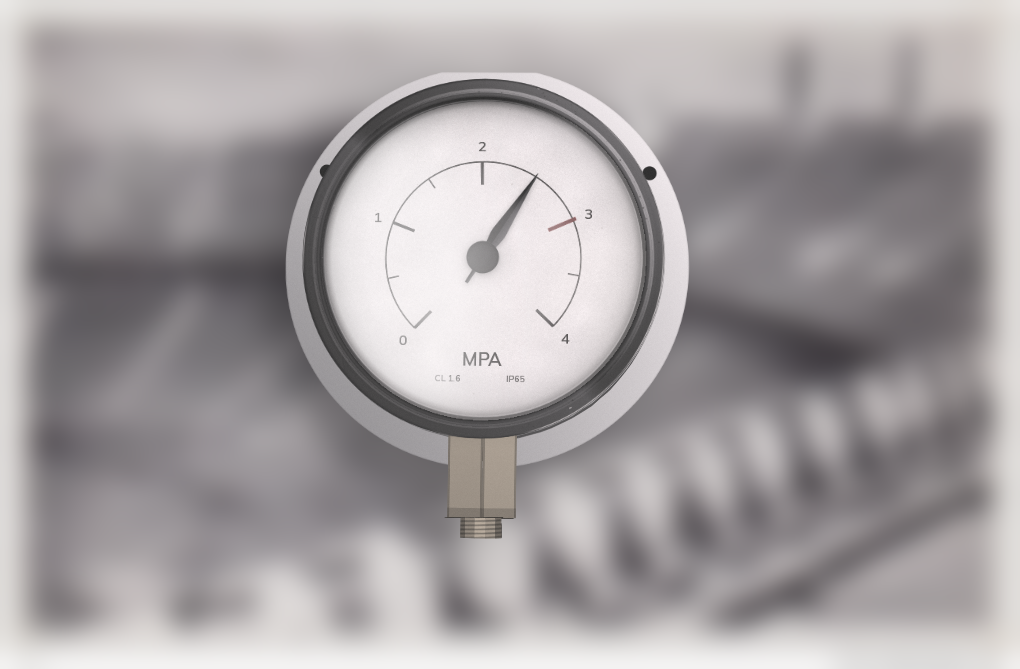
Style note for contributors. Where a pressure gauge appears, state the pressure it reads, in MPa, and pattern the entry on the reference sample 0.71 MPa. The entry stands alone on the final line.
2.5 MPa
